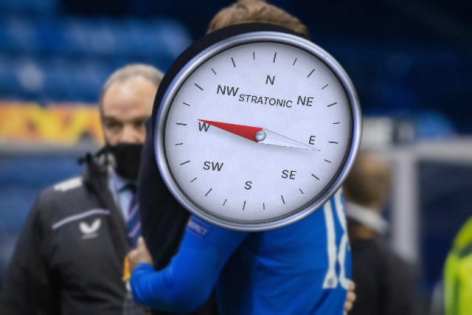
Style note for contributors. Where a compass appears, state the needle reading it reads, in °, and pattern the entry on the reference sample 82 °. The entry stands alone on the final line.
277.5 °
